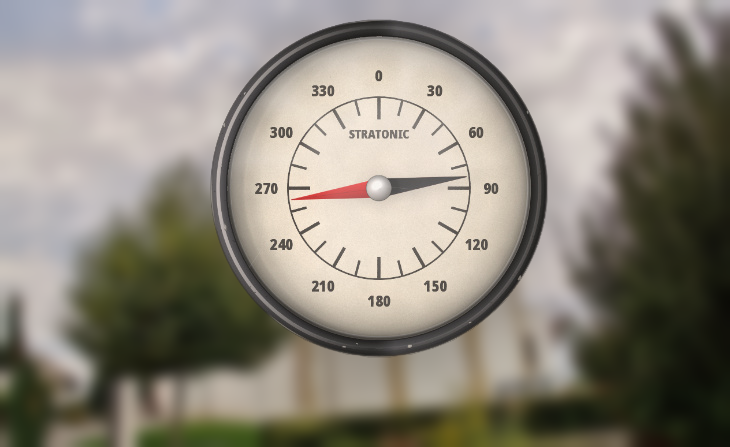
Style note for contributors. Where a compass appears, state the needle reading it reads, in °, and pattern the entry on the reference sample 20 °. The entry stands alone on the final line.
262.5 °
